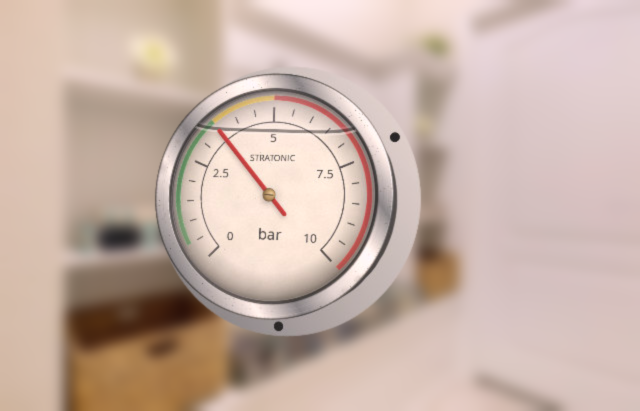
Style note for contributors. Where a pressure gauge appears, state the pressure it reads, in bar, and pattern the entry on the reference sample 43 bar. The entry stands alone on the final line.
3.5 bar
